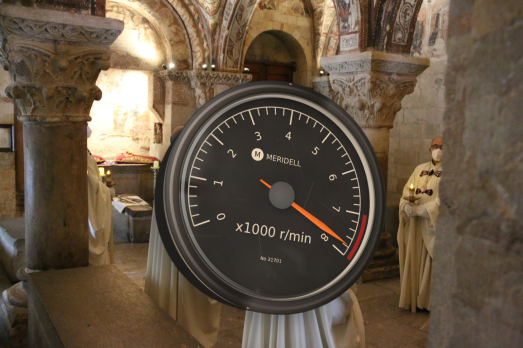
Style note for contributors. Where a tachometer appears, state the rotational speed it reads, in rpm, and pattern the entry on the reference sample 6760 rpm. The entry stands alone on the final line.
7800 rpm
